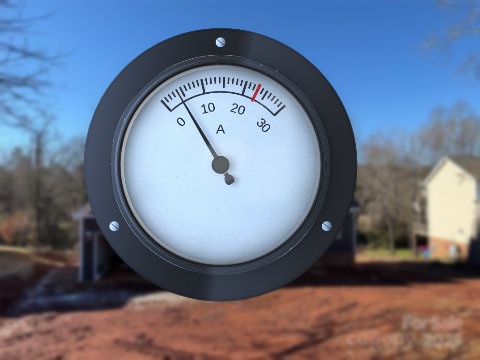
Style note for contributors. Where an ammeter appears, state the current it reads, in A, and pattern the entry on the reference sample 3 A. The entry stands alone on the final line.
4 A
